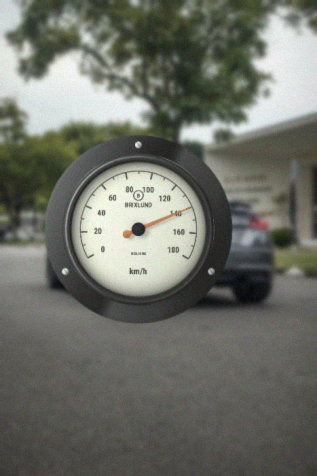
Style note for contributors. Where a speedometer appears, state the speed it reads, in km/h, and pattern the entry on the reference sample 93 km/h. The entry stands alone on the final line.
140 km/h
